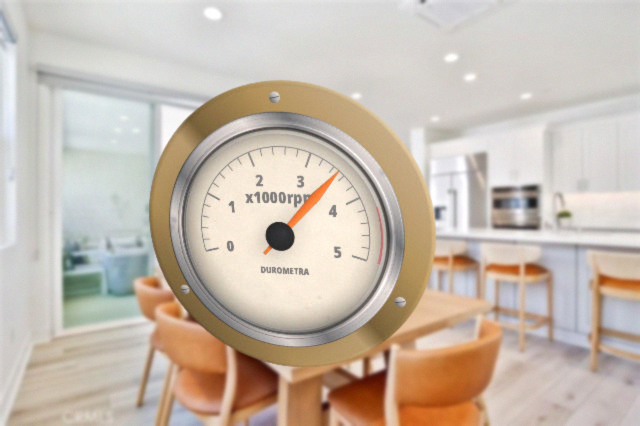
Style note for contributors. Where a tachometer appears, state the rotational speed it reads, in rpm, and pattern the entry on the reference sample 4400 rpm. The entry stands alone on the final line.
3500 rpm
